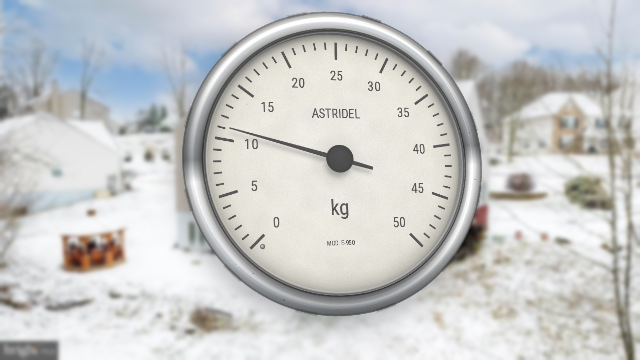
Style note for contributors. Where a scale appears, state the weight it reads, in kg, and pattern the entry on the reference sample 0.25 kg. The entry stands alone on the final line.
11 kg
